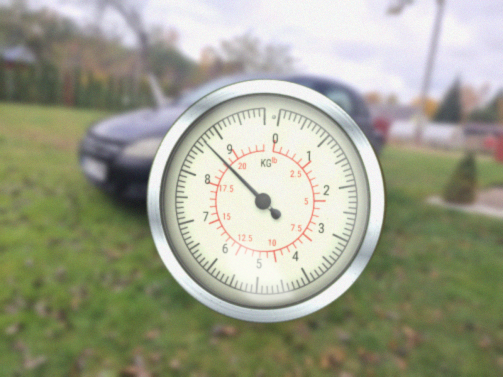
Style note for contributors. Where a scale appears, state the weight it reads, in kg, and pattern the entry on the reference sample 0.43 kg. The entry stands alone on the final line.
8.7 kg
